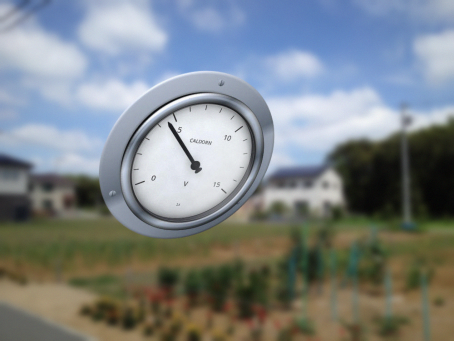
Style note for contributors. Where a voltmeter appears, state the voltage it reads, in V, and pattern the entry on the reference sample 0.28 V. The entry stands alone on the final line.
4.5 V
